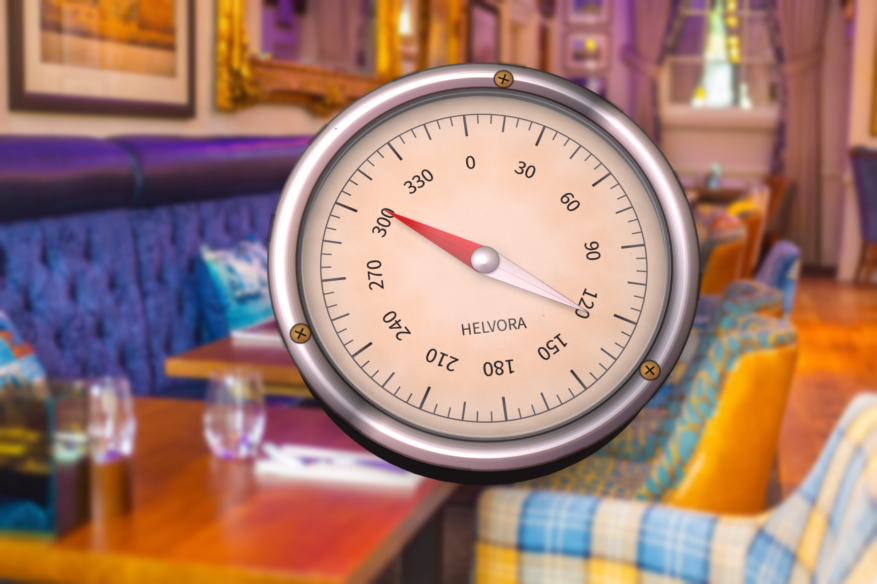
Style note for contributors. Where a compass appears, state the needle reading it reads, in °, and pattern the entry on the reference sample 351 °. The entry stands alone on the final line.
305 °
